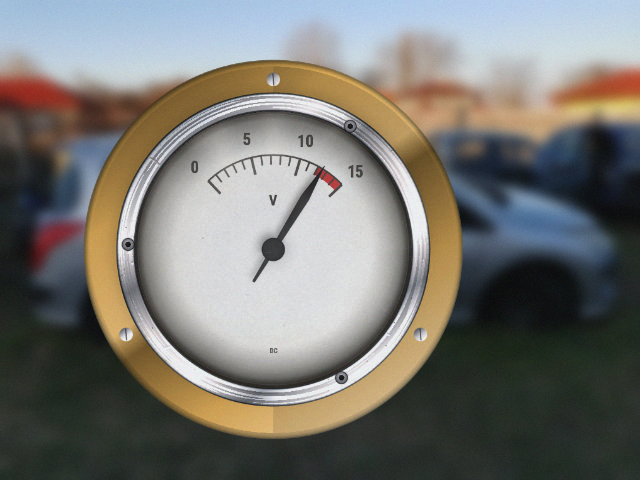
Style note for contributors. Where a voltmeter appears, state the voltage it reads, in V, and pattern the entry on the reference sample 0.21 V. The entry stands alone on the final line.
12.5 V
